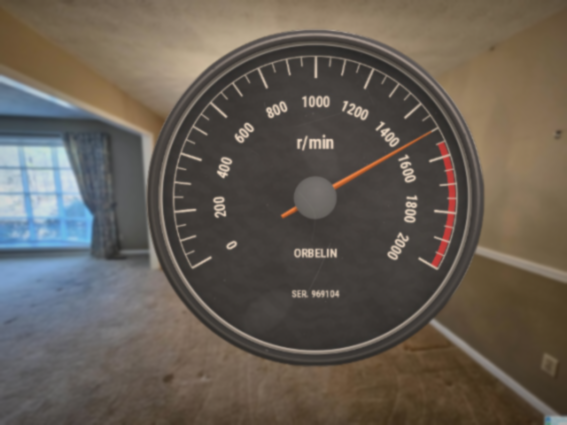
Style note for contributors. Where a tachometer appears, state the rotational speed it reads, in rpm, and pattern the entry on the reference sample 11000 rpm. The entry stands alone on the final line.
1500 rpm
